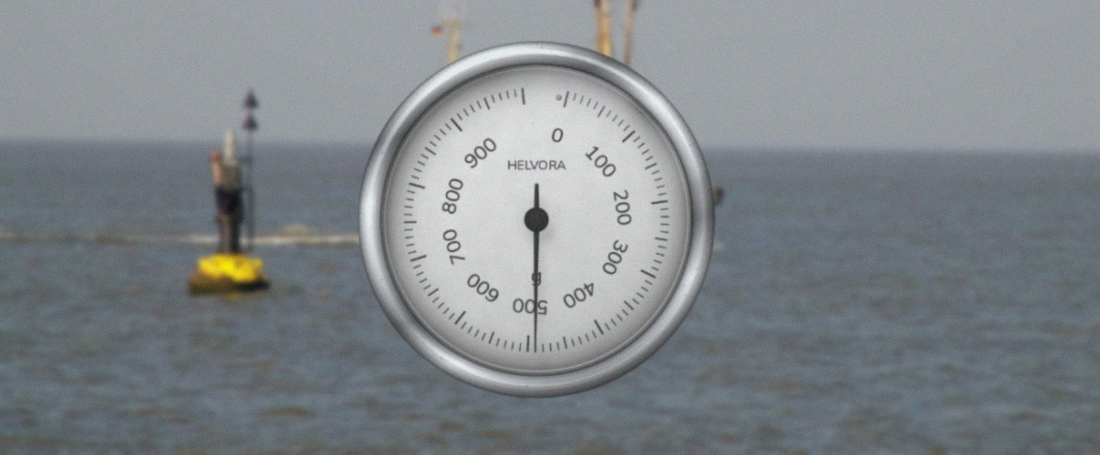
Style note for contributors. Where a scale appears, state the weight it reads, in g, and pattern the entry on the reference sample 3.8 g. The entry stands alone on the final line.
490 g
